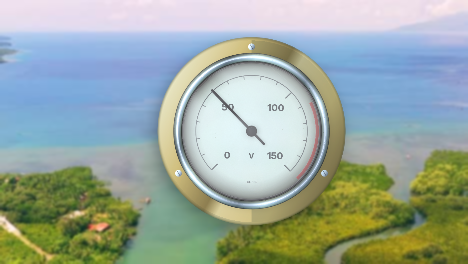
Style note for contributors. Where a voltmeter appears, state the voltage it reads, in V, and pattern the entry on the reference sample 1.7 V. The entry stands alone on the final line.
50 V
